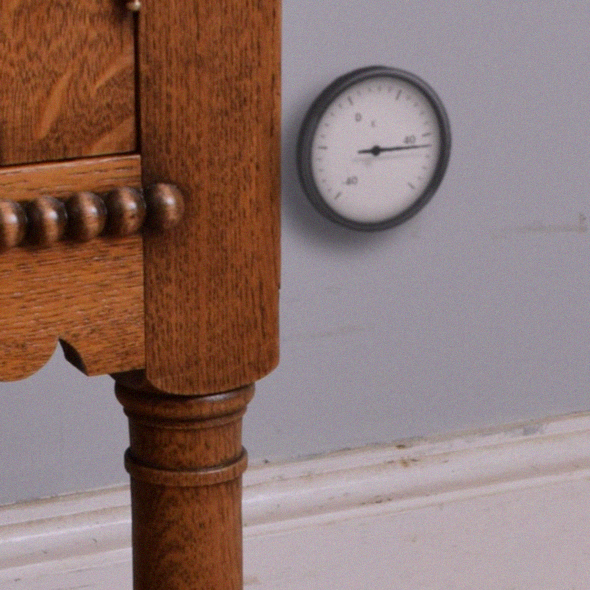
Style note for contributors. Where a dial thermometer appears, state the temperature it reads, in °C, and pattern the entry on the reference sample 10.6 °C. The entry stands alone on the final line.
44 °C
